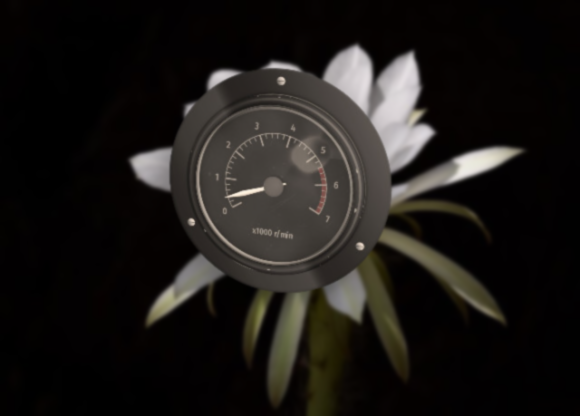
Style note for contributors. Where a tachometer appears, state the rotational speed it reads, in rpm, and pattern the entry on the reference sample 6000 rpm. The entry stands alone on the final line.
400 rpm
